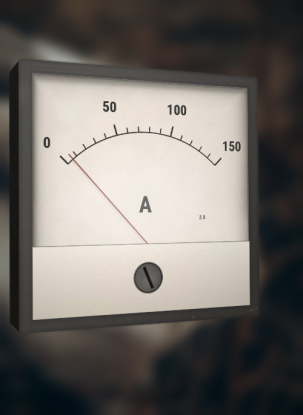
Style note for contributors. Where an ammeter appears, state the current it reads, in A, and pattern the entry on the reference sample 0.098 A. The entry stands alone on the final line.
5 A
